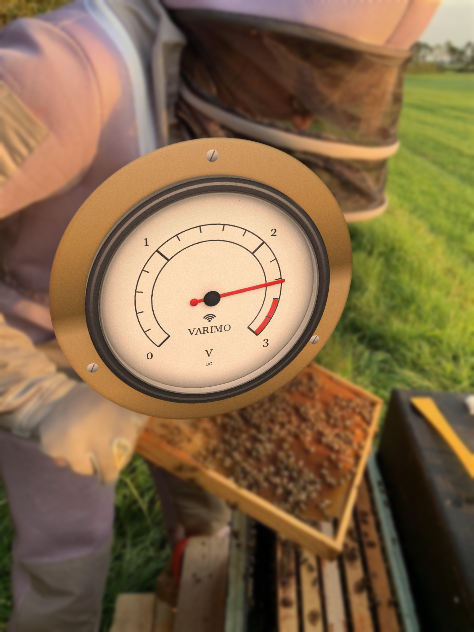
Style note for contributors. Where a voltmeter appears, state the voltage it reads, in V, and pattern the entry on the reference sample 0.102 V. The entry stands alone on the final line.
2.4 V
